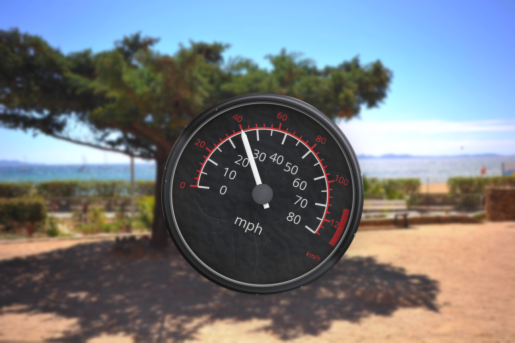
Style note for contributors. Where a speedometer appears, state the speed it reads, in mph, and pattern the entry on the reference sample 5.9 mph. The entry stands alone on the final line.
25 mph
